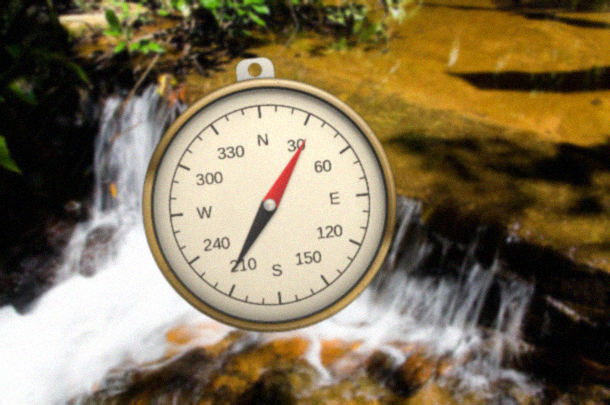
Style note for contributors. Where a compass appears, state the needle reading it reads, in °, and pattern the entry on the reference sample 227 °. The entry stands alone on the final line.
35 °
